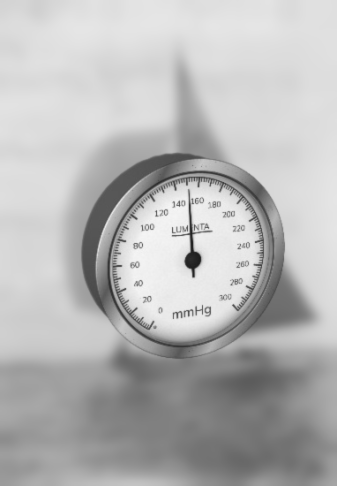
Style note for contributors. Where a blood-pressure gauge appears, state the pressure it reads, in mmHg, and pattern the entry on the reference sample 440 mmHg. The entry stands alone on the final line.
150 mmHg
